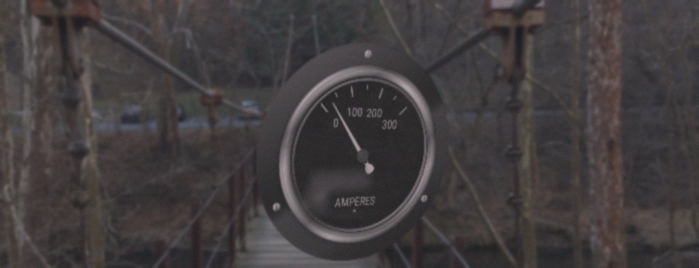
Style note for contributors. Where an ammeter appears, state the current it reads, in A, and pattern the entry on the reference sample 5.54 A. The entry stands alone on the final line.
25 A
